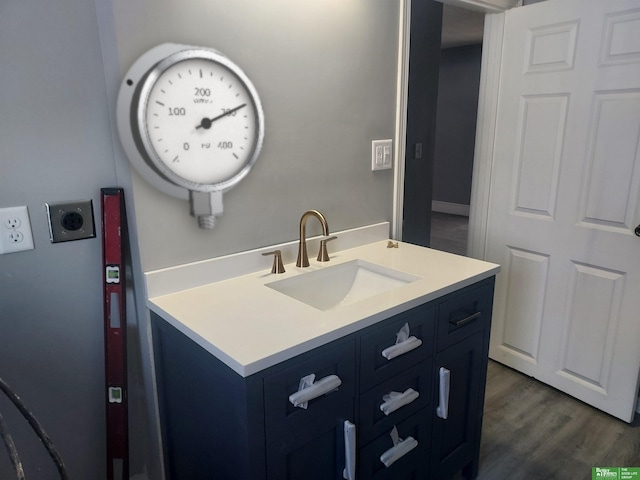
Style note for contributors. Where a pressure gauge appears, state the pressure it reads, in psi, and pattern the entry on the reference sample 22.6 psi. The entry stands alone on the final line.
300 psi
